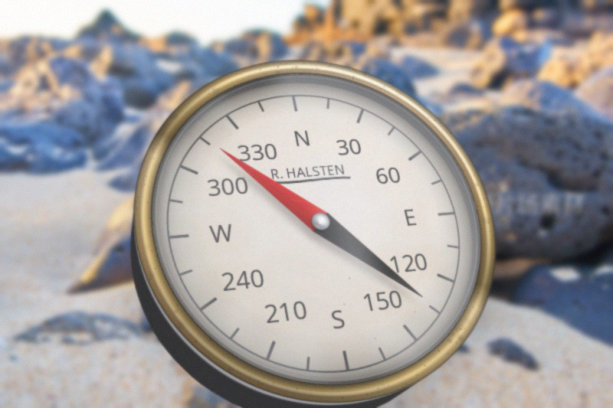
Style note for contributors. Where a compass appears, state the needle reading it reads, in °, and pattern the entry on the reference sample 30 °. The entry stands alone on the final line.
315 °
